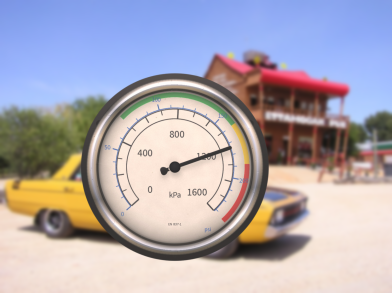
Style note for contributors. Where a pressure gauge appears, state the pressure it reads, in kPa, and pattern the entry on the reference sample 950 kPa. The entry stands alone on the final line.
1200 kPa
